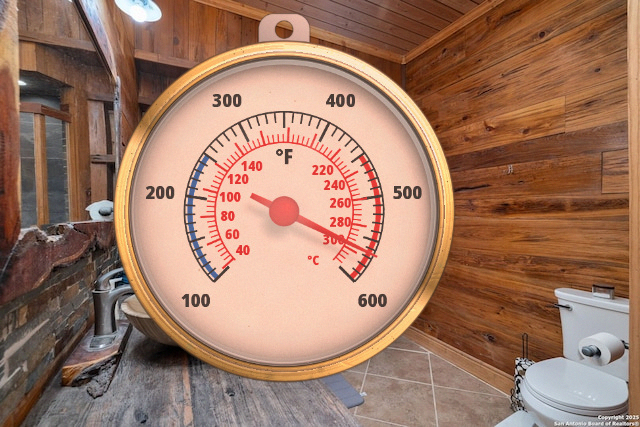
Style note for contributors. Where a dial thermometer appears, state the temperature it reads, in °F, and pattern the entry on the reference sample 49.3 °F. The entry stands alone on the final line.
565 °F
